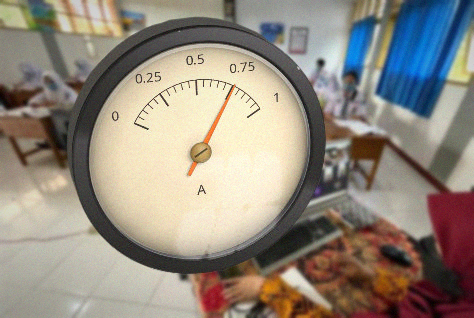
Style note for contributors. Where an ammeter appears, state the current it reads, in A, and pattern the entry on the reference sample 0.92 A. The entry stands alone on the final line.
0.75 A
